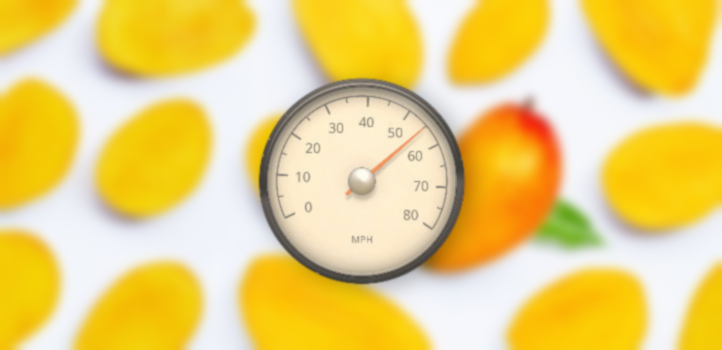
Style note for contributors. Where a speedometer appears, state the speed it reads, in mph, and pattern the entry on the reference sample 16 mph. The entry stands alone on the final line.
55 mph
